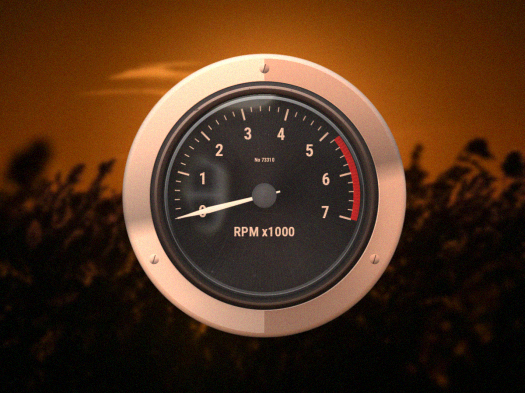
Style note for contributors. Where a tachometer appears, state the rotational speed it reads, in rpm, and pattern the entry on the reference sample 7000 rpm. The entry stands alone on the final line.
0 rpm
